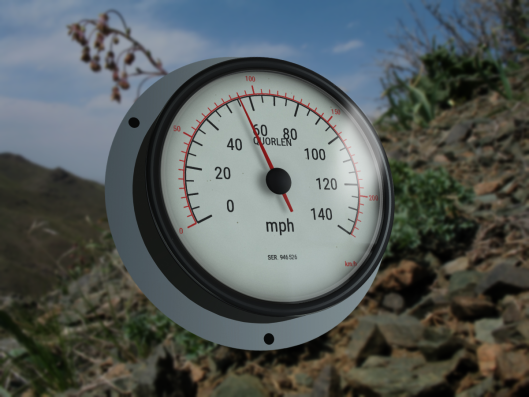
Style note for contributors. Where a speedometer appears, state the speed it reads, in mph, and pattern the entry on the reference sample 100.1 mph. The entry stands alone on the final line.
55 mph
